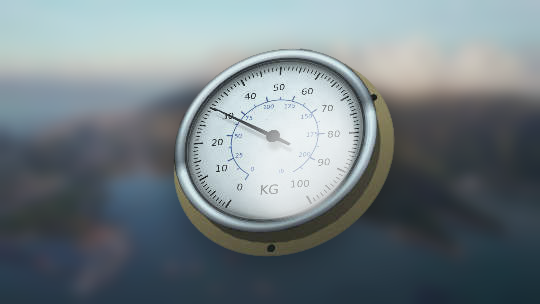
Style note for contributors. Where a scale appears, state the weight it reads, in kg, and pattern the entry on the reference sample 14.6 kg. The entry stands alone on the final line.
30 kg
